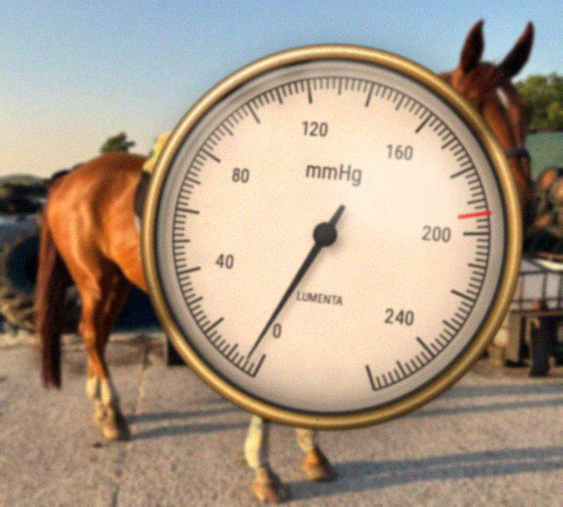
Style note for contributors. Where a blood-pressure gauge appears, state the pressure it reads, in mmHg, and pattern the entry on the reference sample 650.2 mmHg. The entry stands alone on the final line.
4 mmHg
